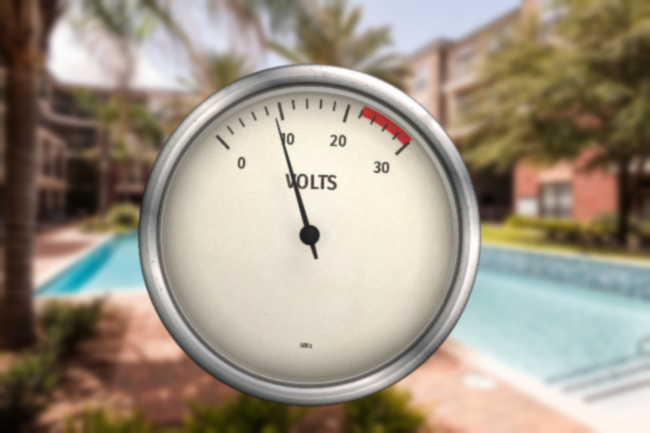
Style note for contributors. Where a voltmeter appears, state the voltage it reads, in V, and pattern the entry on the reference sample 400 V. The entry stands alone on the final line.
9 V
